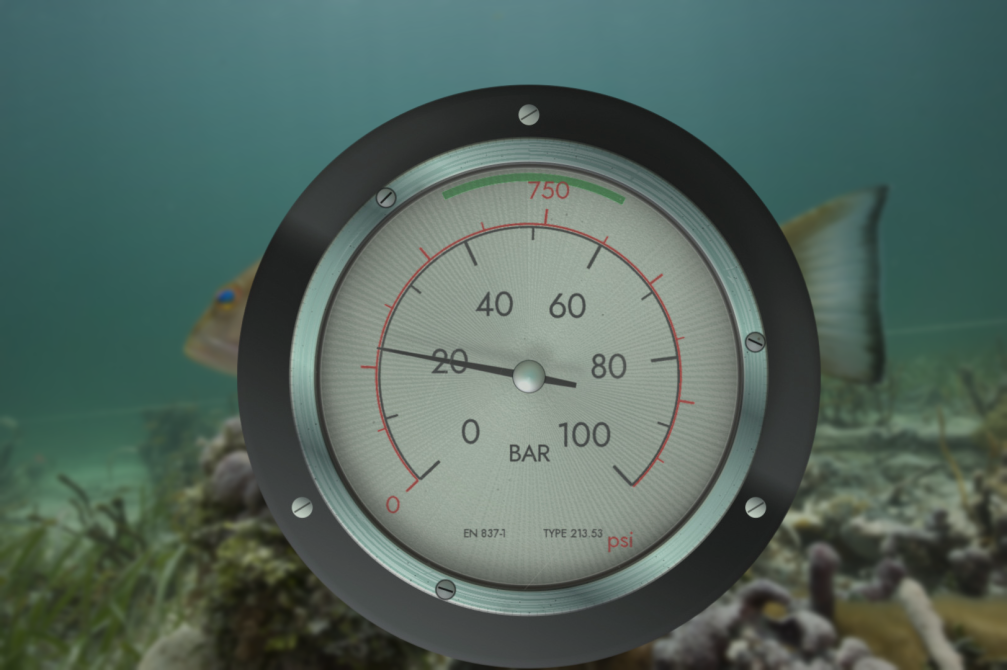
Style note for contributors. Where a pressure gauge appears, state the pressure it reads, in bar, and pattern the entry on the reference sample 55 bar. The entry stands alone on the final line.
20 bar
